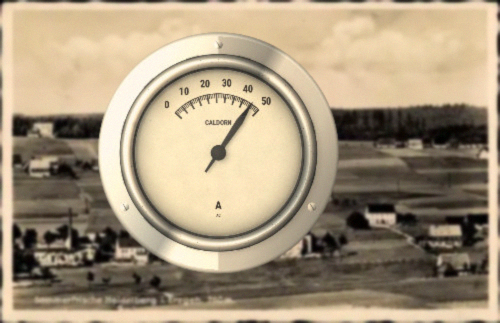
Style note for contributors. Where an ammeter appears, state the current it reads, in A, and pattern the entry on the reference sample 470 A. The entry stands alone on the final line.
45 A
